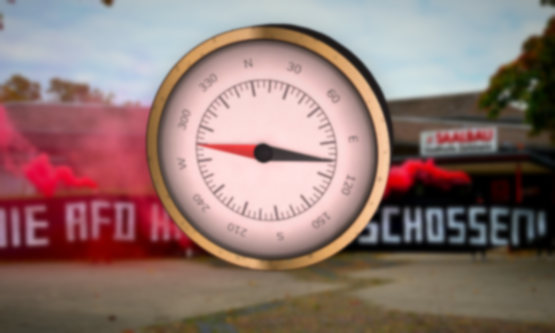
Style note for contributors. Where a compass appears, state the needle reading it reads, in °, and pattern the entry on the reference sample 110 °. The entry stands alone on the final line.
285 °
